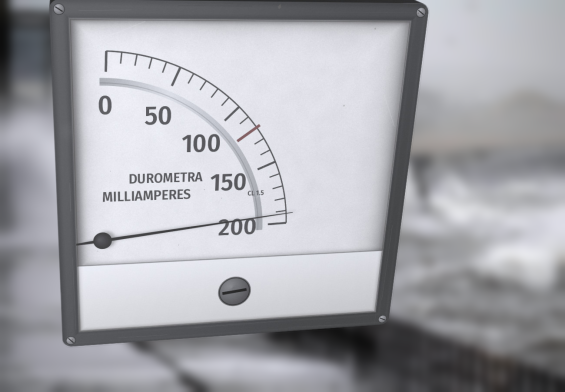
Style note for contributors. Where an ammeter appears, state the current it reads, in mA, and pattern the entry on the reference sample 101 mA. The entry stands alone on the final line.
190 mA
